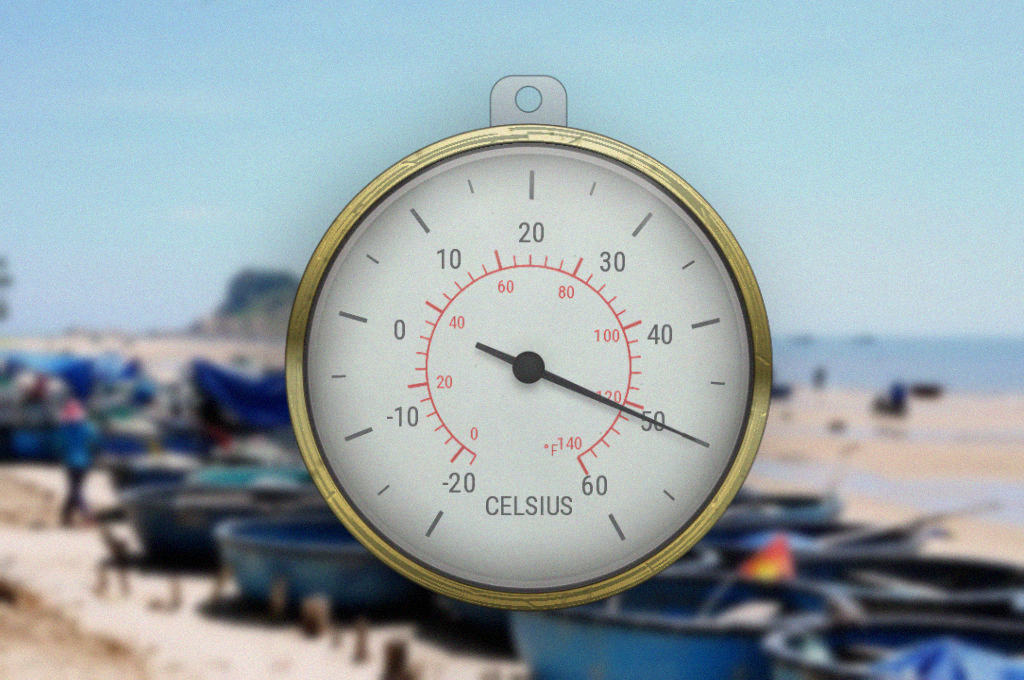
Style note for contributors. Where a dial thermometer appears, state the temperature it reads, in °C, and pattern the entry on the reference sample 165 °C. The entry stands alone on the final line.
50 °C
